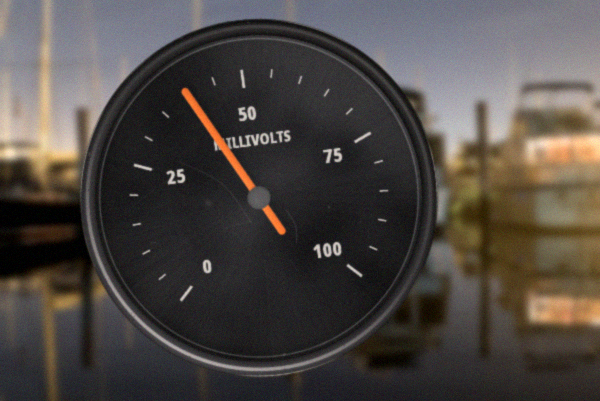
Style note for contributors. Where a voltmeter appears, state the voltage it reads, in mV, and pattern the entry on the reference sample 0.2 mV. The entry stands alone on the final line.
40 mV
